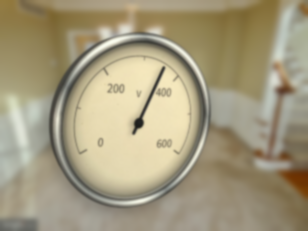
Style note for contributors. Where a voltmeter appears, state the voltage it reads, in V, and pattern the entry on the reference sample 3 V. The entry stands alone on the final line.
350 V
